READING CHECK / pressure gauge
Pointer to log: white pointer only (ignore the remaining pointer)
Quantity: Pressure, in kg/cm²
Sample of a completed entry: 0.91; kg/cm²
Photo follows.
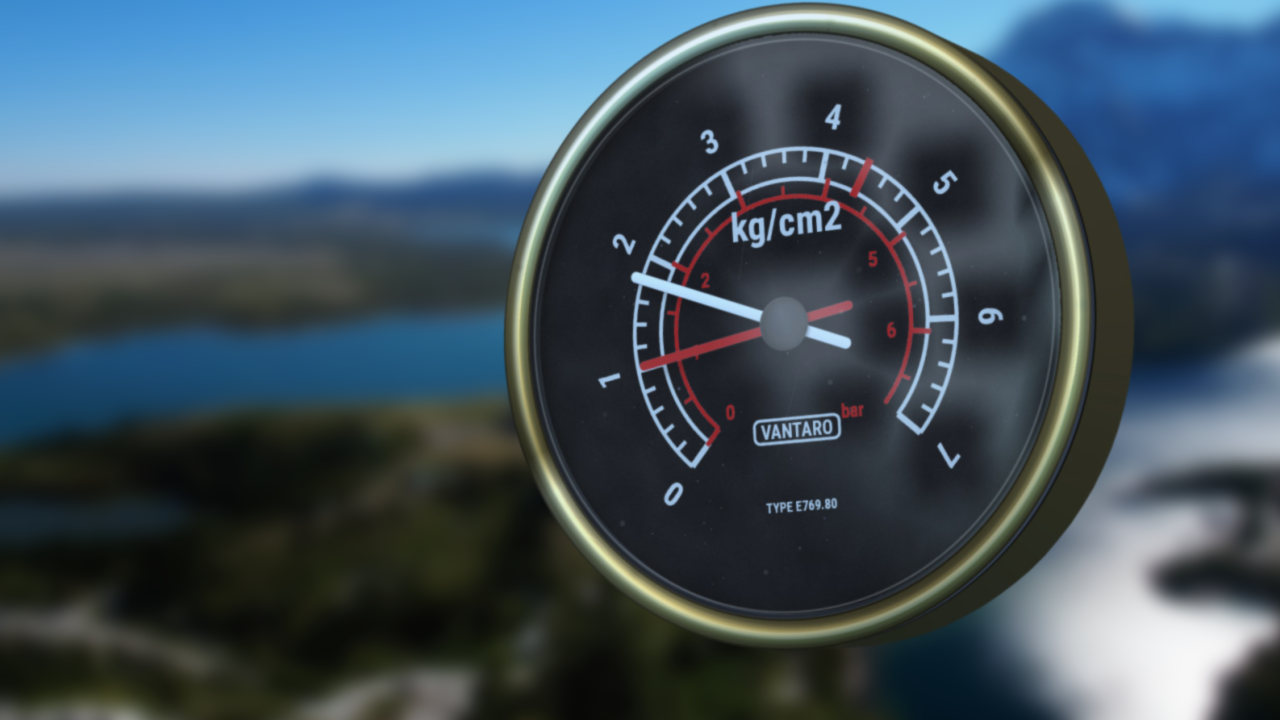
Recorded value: 1.8; kg/cm²
